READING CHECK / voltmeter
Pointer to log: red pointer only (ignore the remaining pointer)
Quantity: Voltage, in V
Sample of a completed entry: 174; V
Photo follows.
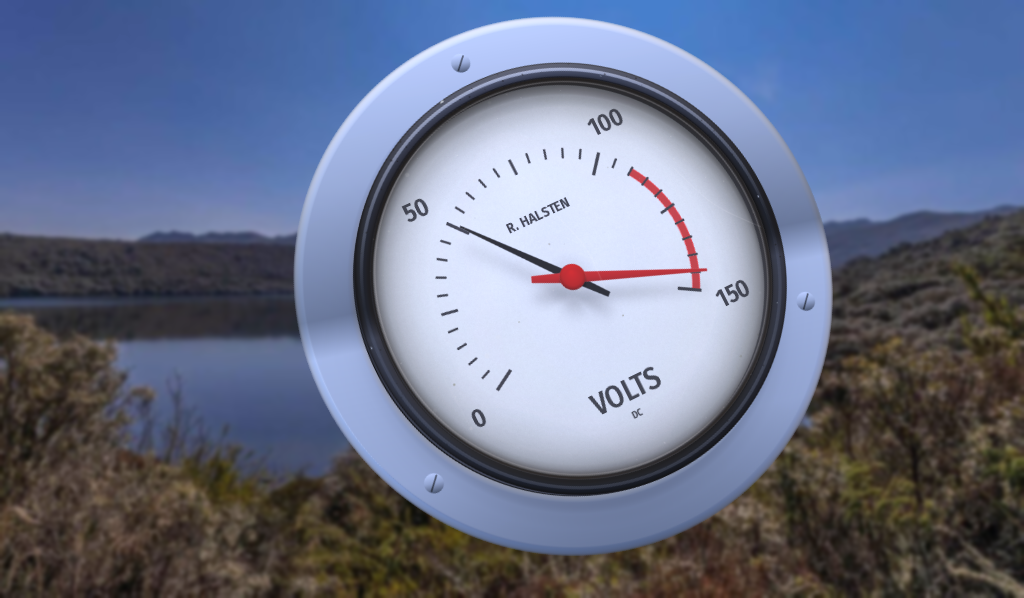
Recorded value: 145; V
